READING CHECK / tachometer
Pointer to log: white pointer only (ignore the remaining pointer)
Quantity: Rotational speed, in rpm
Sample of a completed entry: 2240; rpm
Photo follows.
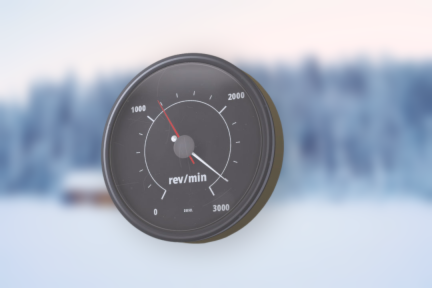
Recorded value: 2800; rpm
